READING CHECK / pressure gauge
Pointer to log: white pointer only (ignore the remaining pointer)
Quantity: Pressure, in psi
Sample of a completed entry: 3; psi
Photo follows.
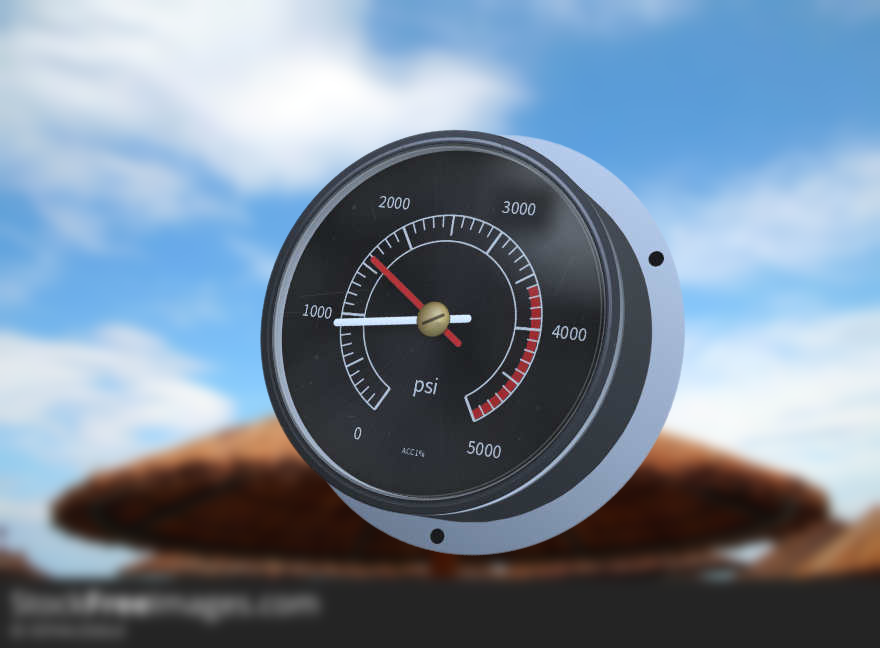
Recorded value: 900; psi
